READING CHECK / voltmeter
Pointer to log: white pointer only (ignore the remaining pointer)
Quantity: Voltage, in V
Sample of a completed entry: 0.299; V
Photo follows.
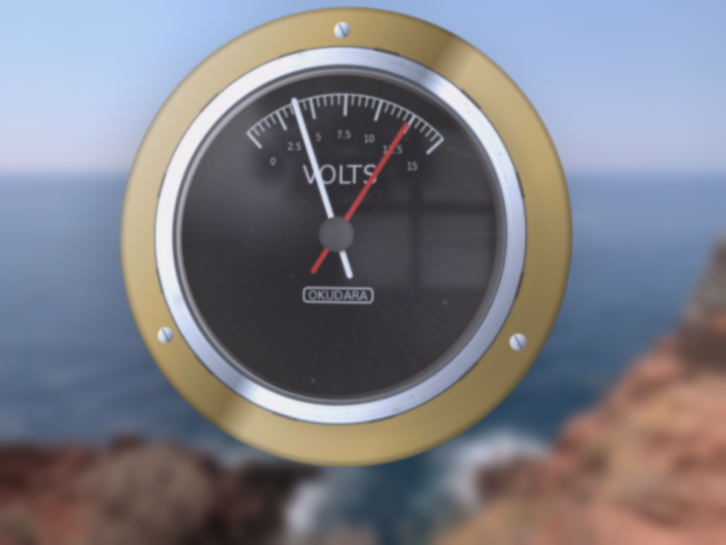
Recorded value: 4; V
